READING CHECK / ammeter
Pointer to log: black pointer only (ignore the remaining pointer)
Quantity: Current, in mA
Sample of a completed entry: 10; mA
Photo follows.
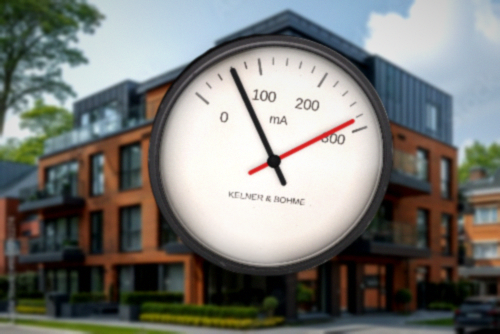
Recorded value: 60; mA
